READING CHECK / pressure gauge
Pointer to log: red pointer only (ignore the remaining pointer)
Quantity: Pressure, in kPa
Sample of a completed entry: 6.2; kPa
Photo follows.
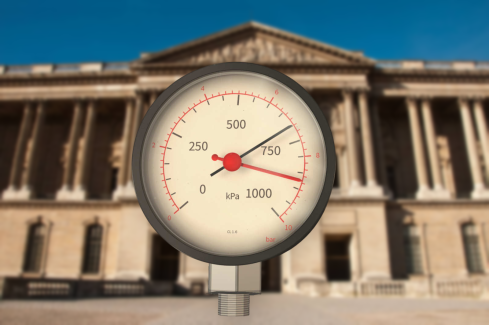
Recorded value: 875; kPa
